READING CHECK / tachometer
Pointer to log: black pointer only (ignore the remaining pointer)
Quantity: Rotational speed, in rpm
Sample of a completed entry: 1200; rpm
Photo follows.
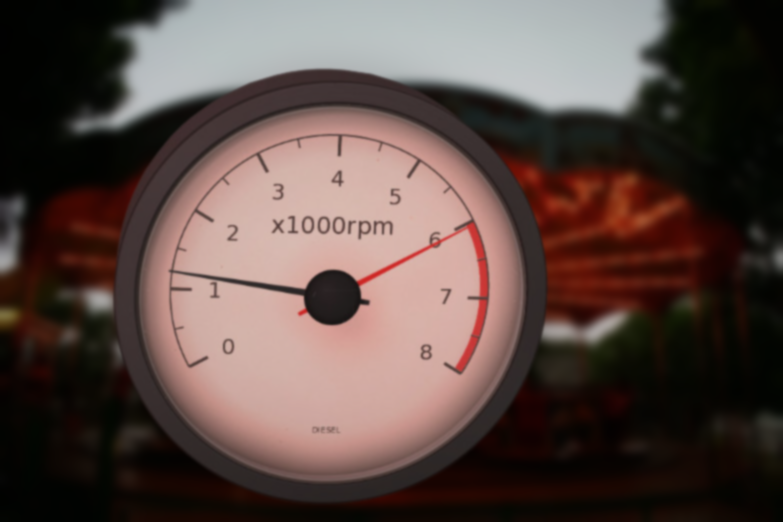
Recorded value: 1250; rpm
